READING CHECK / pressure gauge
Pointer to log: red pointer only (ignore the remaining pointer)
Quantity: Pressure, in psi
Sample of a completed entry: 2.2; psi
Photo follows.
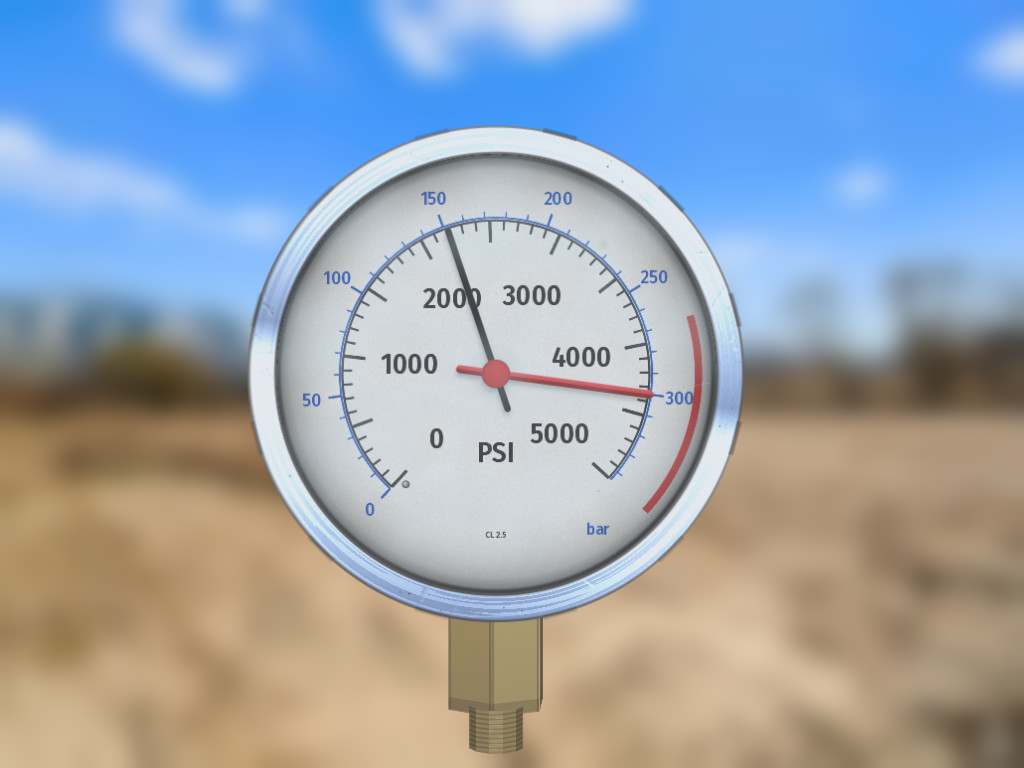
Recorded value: 4350; psi
